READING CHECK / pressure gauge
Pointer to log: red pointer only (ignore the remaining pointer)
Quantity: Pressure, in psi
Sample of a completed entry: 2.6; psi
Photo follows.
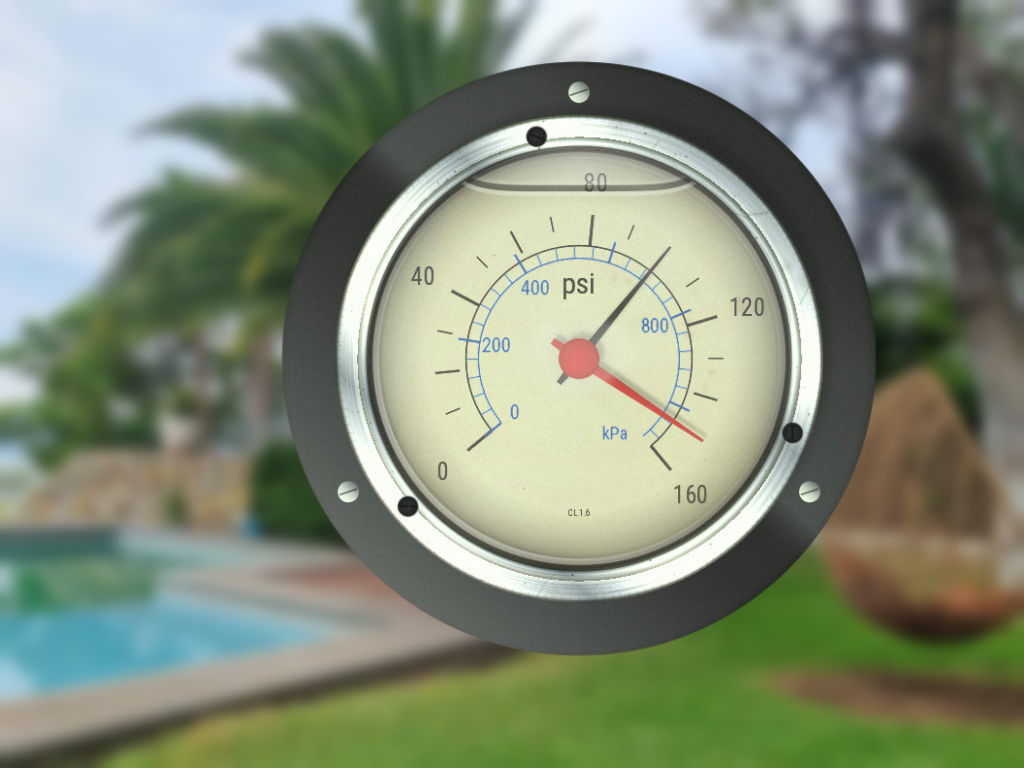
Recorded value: 150; psi
